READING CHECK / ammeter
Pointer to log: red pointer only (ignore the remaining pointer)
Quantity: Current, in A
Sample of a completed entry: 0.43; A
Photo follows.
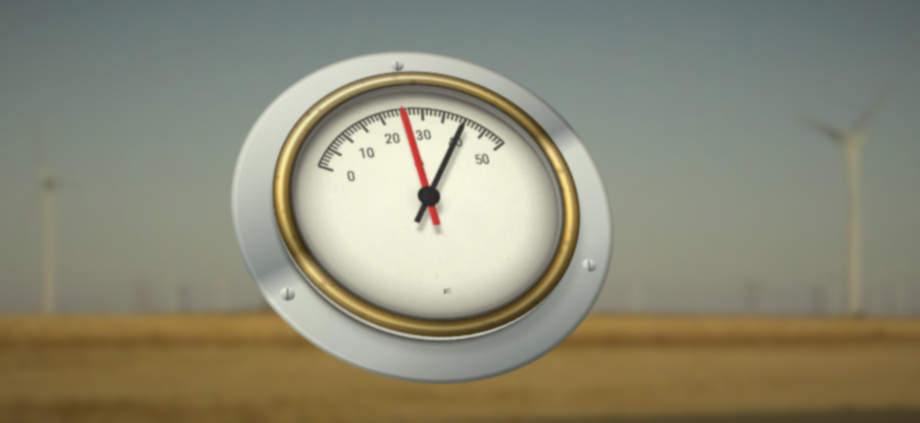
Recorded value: 25; A
